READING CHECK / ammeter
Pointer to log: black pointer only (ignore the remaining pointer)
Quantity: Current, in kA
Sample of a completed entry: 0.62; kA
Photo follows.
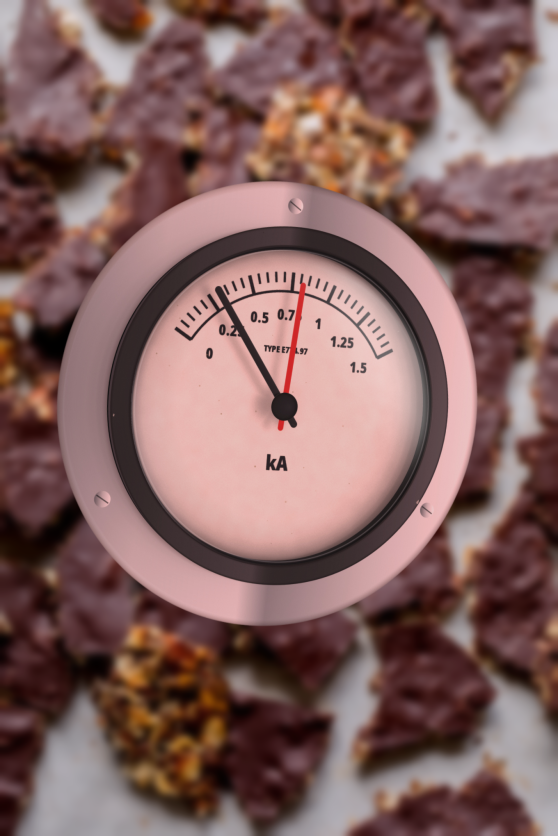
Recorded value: 0.3; kA
